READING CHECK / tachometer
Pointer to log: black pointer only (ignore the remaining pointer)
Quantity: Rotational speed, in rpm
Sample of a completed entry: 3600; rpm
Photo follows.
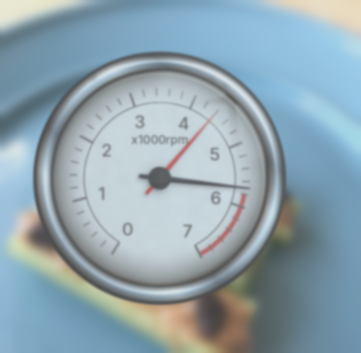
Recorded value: 5700; rpm
